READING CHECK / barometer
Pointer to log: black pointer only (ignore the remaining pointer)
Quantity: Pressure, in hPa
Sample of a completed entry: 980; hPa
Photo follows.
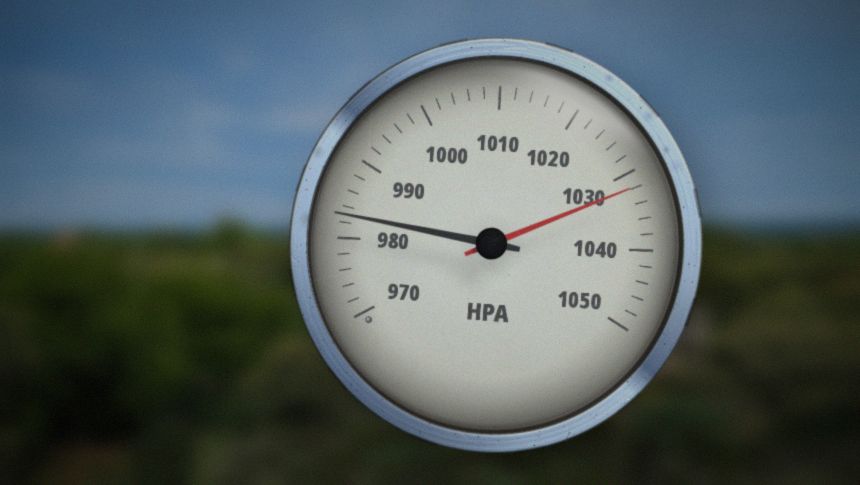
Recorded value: 983; hPa
